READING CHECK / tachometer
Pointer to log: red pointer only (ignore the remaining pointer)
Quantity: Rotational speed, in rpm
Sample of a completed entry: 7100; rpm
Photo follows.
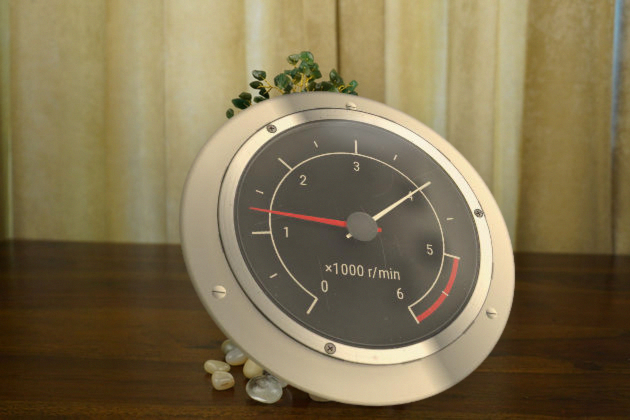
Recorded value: 1250; rpm
